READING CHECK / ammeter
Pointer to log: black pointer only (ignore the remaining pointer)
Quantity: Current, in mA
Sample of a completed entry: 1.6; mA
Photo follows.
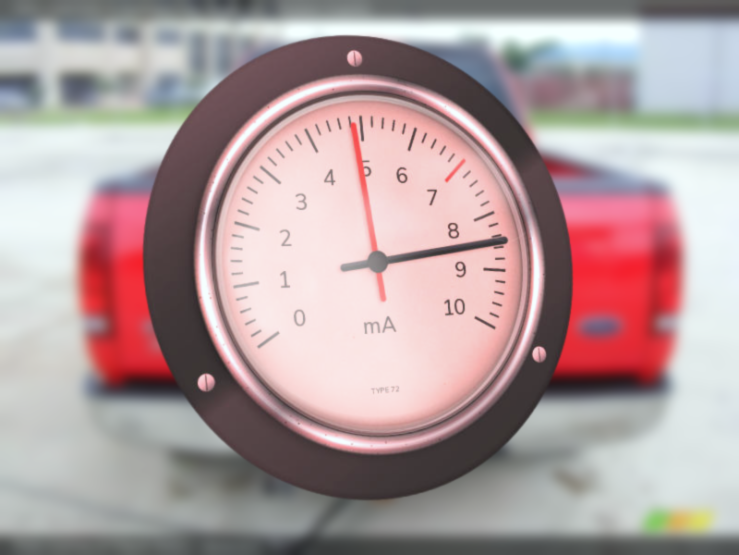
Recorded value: 8.5; mA
